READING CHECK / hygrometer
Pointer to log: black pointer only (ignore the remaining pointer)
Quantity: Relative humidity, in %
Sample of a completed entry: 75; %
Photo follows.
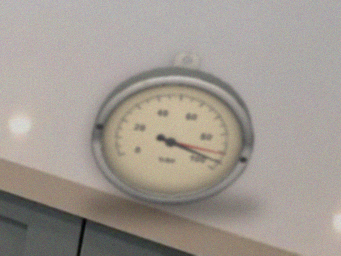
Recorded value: 95; %
